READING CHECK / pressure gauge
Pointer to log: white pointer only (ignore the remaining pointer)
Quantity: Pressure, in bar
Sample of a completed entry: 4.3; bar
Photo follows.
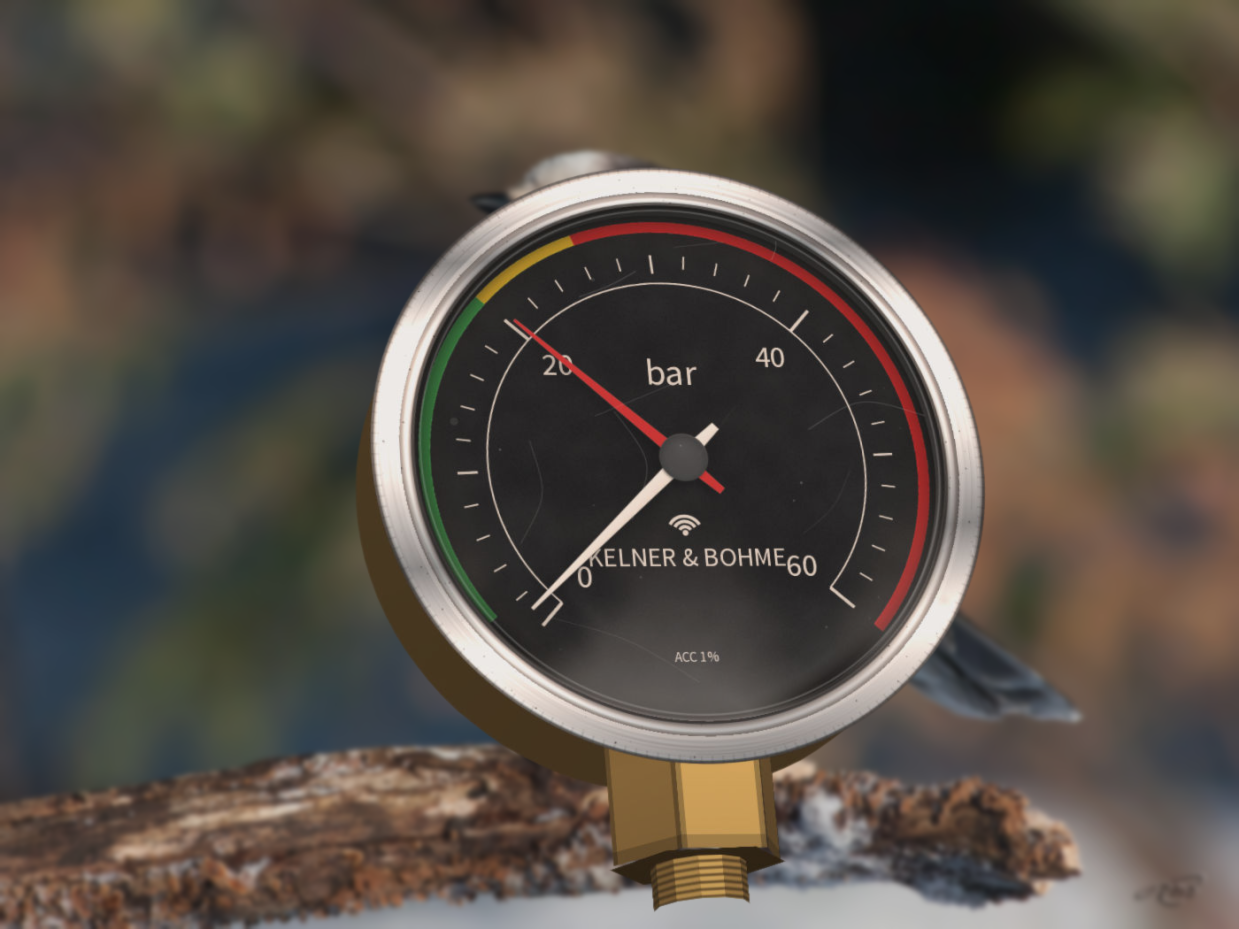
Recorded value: 1; bar
